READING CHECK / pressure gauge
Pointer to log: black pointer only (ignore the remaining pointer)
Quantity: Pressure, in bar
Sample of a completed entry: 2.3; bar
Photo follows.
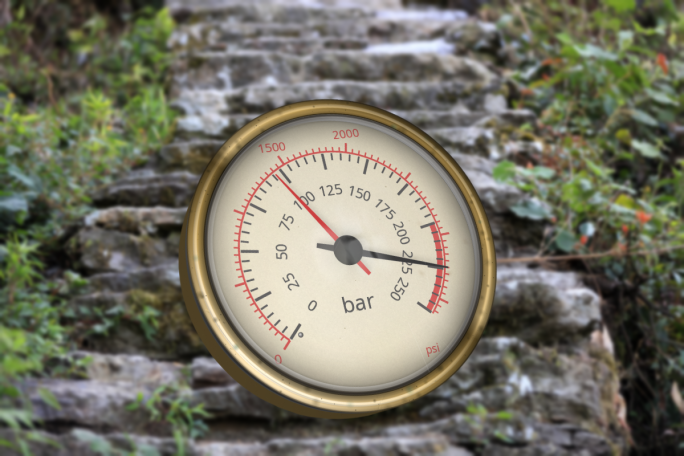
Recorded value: 225; bar
